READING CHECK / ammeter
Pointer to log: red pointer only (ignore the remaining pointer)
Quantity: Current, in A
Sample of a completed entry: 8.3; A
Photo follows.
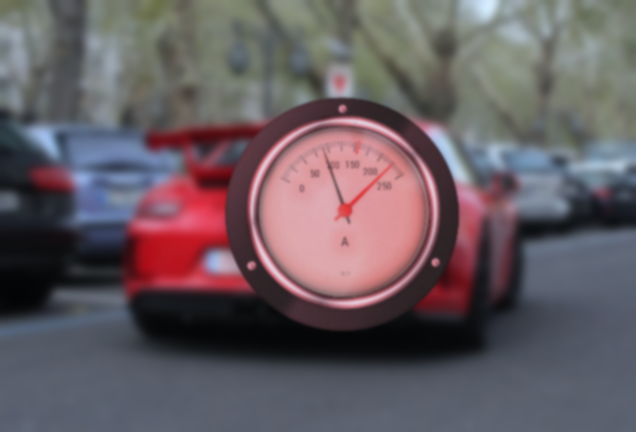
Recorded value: 225; A
